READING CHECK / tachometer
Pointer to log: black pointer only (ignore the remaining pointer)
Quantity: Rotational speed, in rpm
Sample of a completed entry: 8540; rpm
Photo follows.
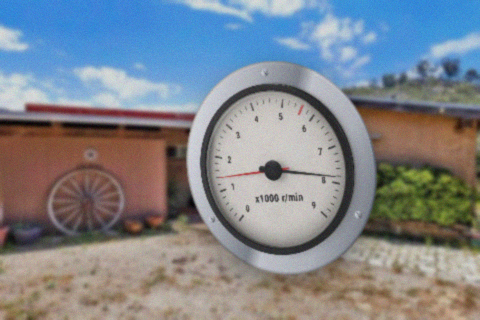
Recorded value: 7800; rpm
